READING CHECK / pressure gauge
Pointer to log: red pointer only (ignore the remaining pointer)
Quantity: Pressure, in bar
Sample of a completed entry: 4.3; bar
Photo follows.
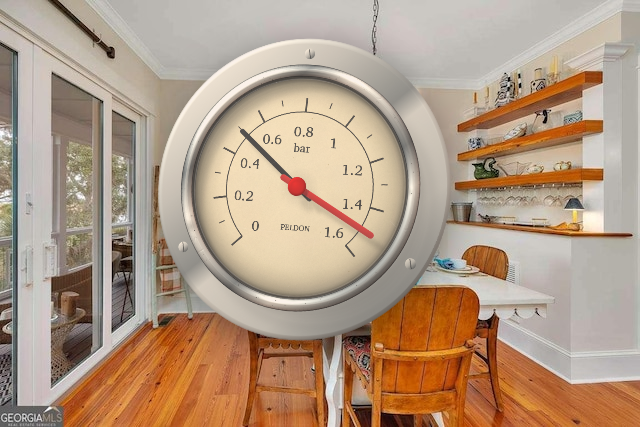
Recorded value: 1.5; bar
